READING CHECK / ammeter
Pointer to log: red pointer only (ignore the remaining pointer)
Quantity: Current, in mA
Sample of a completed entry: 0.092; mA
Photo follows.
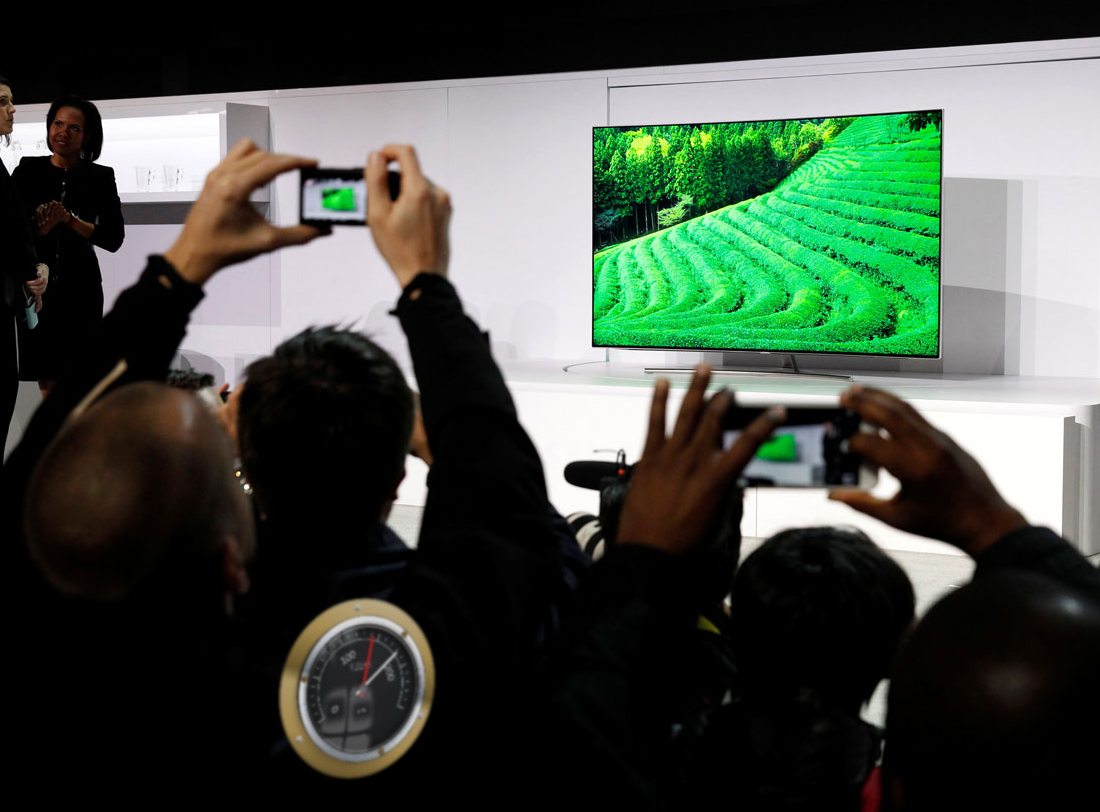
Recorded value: 140; mA
